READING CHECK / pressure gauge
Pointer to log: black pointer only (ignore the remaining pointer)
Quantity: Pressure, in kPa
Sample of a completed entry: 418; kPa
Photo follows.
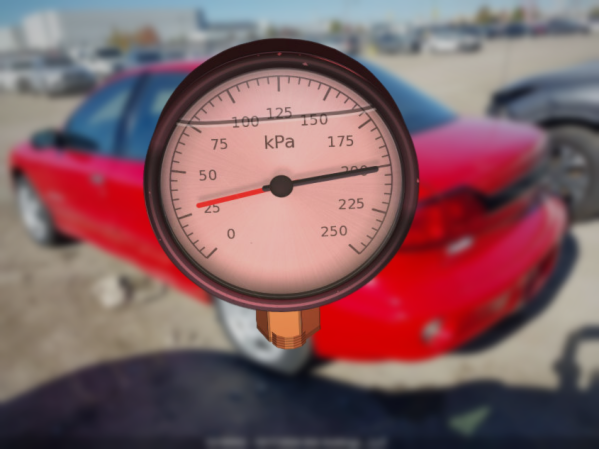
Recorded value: 200; kPa
